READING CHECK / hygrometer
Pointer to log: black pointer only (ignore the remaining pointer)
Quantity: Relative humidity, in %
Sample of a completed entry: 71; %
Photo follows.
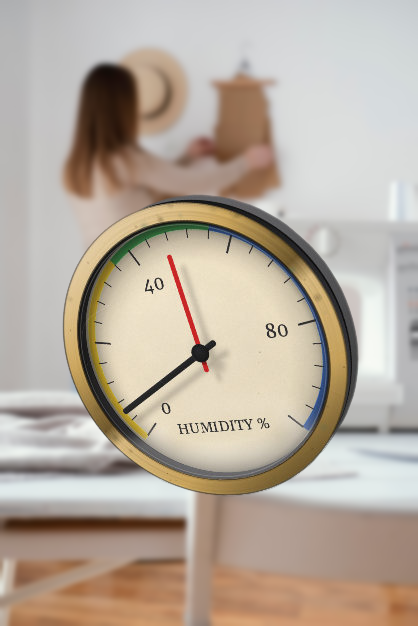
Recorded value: 6; %
